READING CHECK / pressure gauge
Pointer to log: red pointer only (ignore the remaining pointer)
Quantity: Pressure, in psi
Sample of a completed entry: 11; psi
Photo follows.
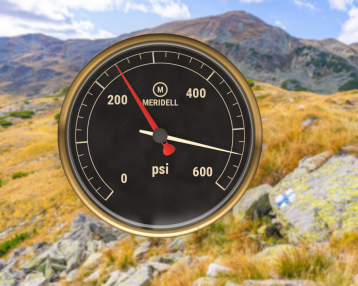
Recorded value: 240; psi
